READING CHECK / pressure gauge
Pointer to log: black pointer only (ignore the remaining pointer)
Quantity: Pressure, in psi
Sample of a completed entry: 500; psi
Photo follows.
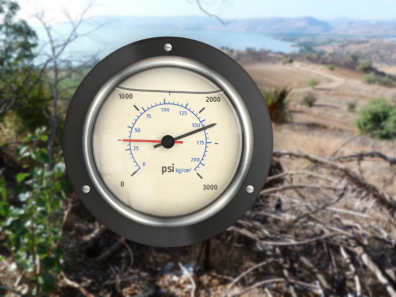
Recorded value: 2250; psi
